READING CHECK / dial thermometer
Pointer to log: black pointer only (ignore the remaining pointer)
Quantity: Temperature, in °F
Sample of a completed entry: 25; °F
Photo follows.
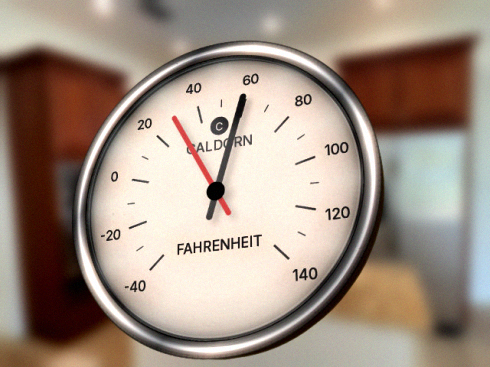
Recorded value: 60; °F
